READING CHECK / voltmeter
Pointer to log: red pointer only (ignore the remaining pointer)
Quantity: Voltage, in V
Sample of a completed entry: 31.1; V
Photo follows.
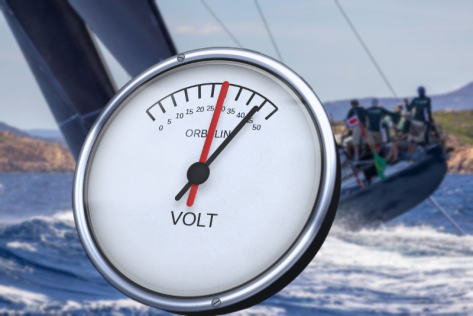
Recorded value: 30; V
